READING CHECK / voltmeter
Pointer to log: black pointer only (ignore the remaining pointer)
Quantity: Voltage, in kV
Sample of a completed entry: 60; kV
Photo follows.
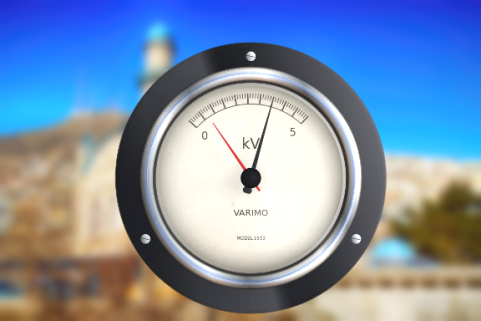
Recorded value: 3.5; kV
